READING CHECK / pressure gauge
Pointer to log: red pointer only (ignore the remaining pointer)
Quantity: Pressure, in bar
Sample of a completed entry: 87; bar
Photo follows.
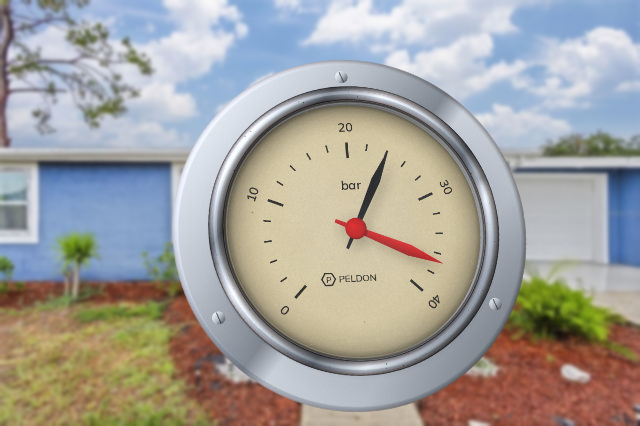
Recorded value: 37; bar
